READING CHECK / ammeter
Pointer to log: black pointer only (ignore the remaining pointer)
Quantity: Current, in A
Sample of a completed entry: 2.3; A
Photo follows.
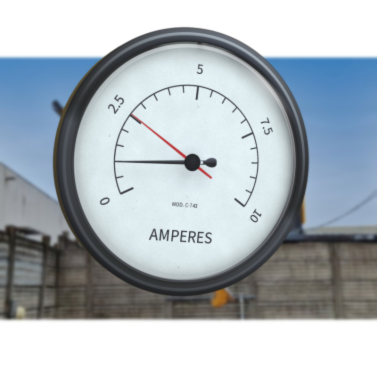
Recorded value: 1; A
